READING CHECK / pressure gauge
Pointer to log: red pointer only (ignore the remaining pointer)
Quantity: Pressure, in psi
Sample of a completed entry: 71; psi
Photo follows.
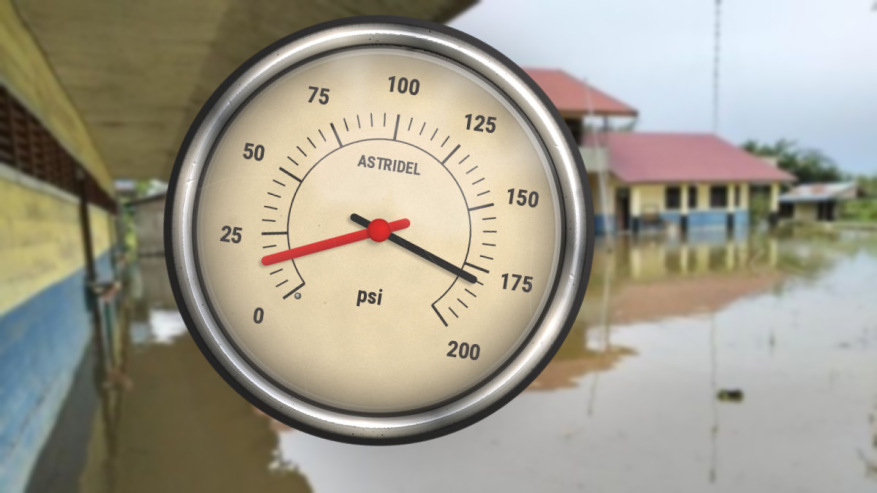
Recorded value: 15; psi
